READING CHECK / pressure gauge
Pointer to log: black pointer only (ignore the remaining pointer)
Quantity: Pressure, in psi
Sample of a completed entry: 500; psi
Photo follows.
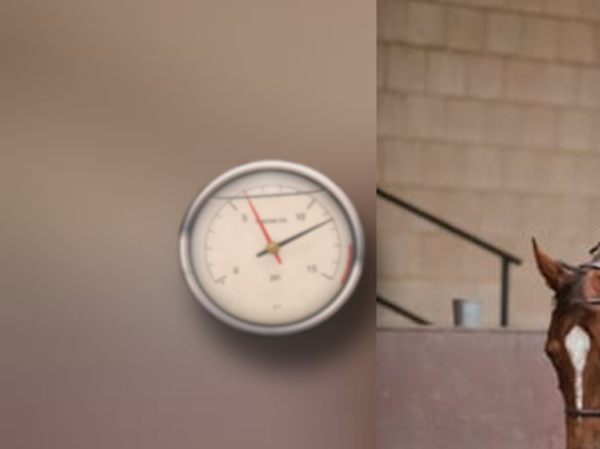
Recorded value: 11.5; psi
